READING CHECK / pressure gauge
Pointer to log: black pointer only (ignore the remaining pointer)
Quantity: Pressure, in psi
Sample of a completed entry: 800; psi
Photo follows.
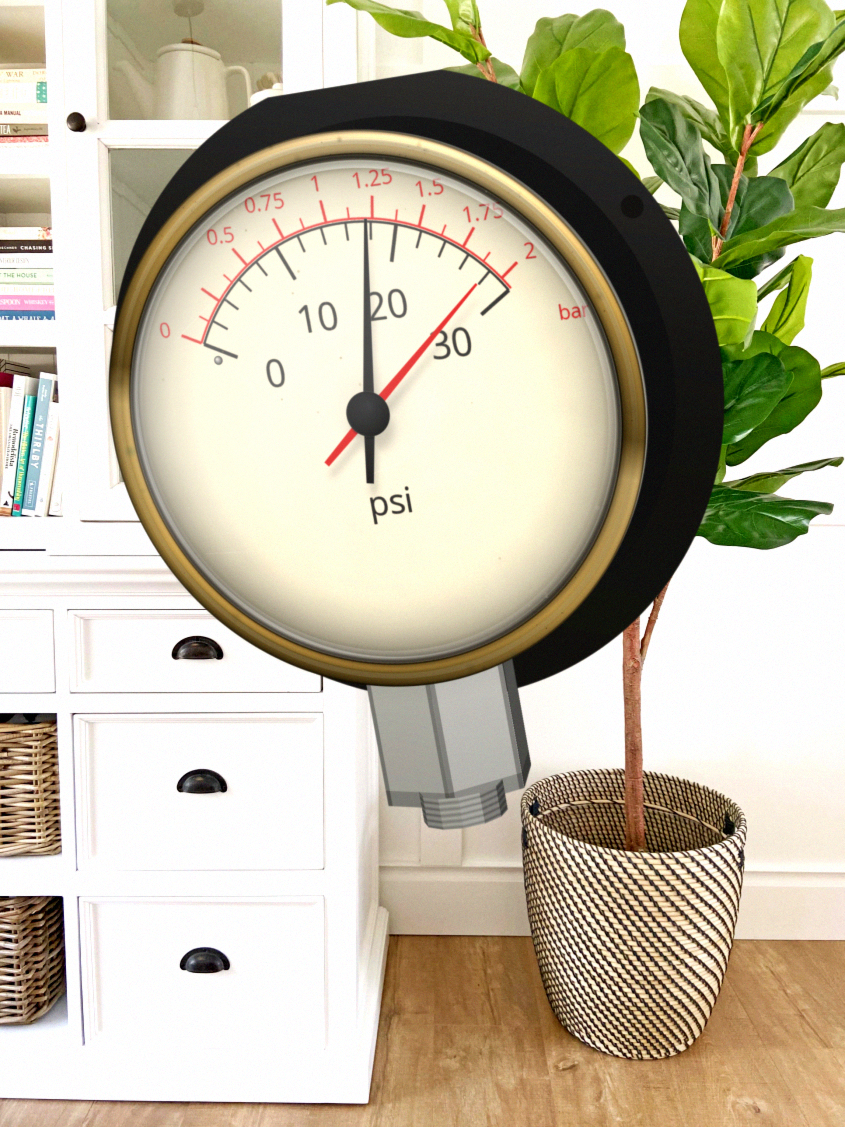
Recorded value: 18; psi
